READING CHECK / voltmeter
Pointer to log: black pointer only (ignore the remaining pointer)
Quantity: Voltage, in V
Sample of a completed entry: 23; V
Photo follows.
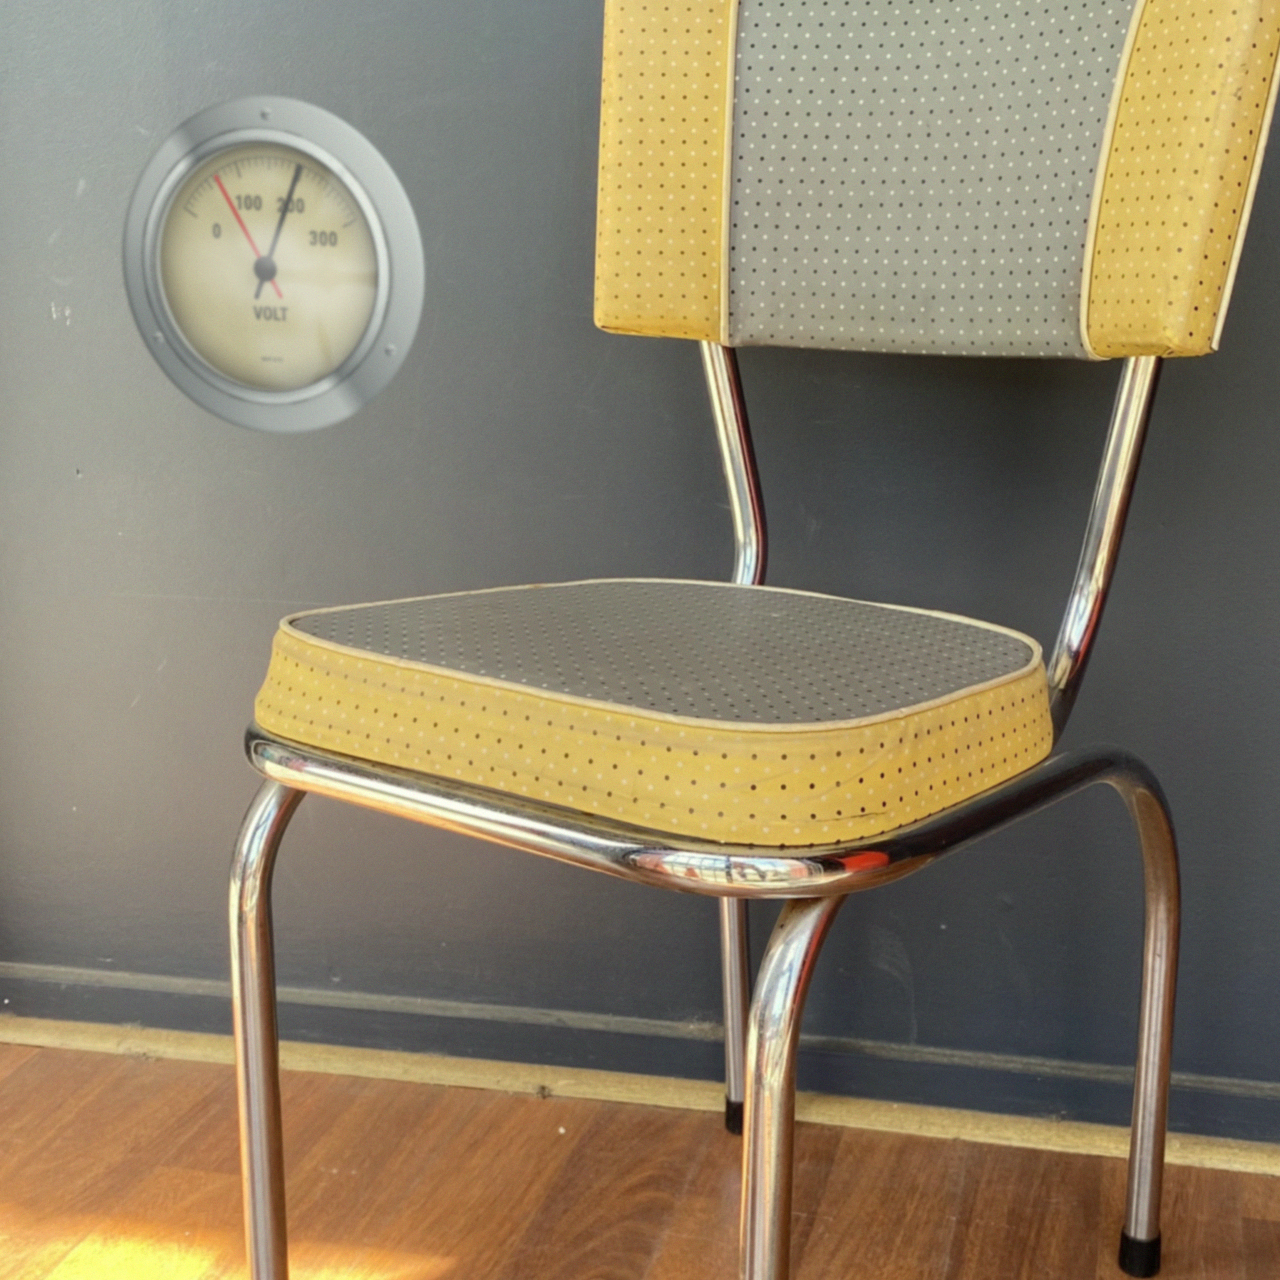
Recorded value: 200; V
